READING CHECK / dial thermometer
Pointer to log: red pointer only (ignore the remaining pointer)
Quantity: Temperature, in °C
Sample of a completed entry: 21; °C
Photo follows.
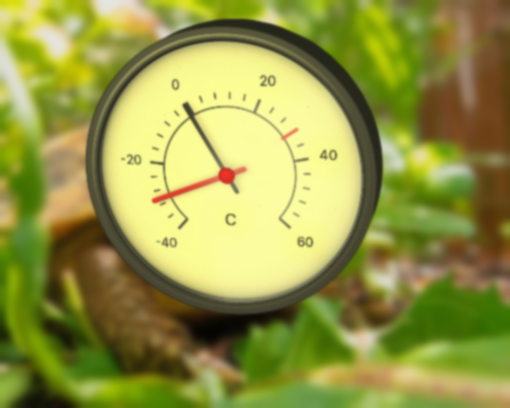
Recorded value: -30; °C
